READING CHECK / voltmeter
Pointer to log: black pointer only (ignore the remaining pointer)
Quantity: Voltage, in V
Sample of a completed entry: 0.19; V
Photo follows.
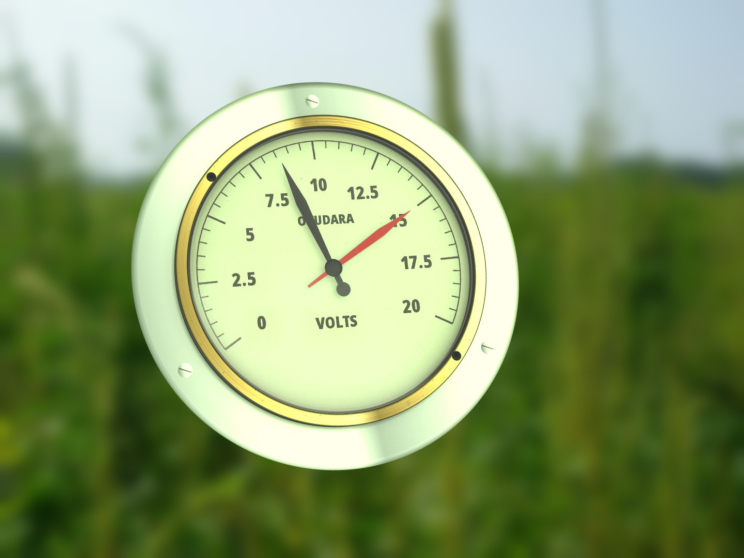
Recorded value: 8.5; V
